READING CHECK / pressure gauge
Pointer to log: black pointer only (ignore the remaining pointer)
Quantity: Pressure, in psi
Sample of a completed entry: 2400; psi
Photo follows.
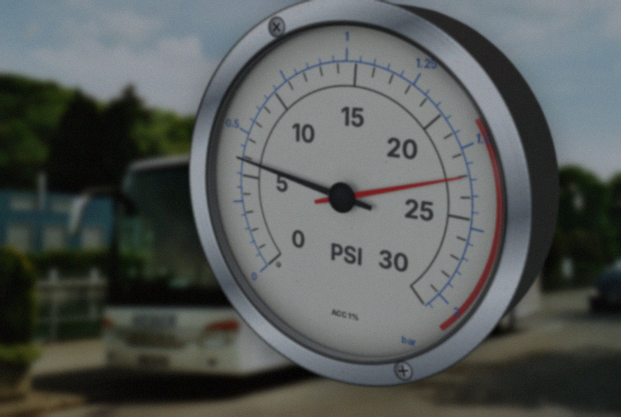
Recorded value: 6; psi
